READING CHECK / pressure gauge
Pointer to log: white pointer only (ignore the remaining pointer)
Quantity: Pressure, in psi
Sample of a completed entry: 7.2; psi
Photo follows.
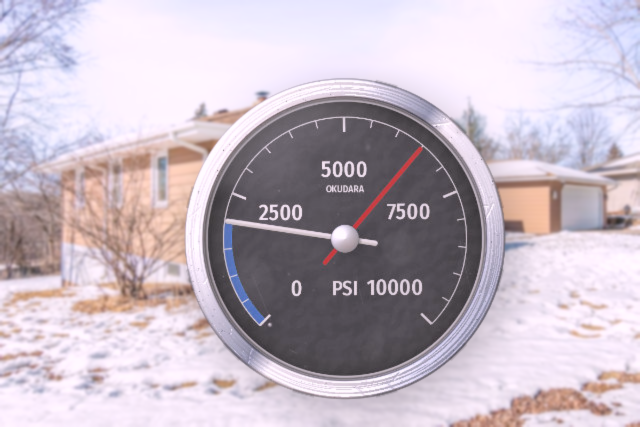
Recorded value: 2000; psi
